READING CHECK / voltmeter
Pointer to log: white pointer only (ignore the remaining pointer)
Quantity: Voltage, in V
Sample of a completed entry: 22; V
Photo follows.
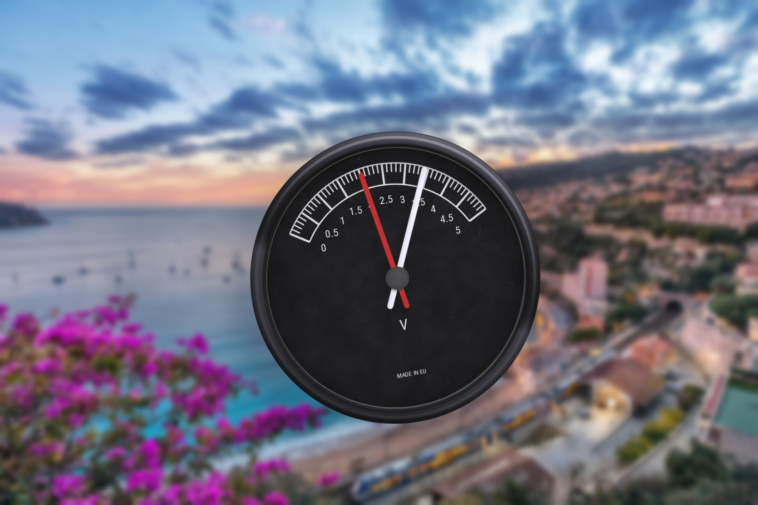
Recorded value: 3.4; V
